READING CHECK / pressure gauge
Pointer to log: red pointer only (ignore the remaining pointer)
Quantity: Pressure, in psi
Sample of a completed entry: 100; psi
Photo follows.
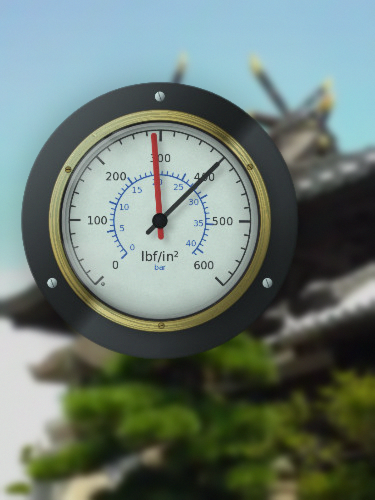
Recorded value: 290; psi
